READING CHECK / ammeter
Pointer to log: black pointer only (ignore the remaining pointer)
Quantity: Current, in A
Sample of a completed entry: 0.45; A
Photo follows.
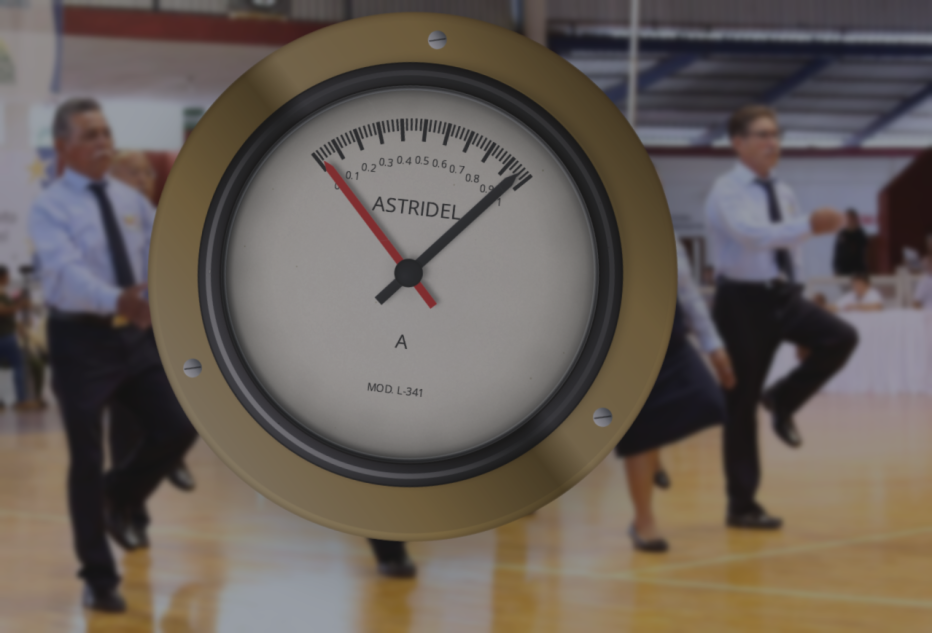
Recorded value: 0.96; A
